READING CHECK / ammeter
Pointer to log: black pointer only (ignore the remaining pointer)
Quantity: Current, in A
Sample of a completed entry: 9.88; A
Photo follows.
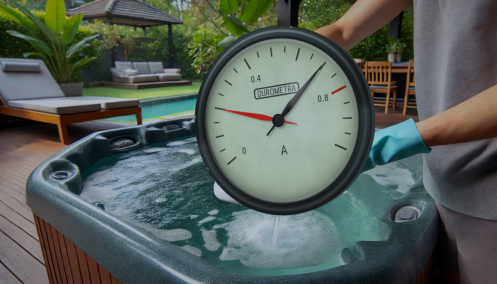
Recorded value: 0.7; A
